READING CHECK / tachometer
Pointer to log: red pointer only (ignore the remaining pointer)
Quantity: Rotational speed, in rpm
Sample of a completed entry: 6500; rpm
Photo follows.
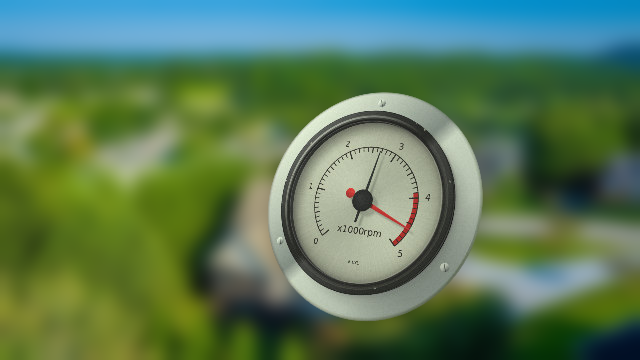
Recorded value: 4600; rpm
